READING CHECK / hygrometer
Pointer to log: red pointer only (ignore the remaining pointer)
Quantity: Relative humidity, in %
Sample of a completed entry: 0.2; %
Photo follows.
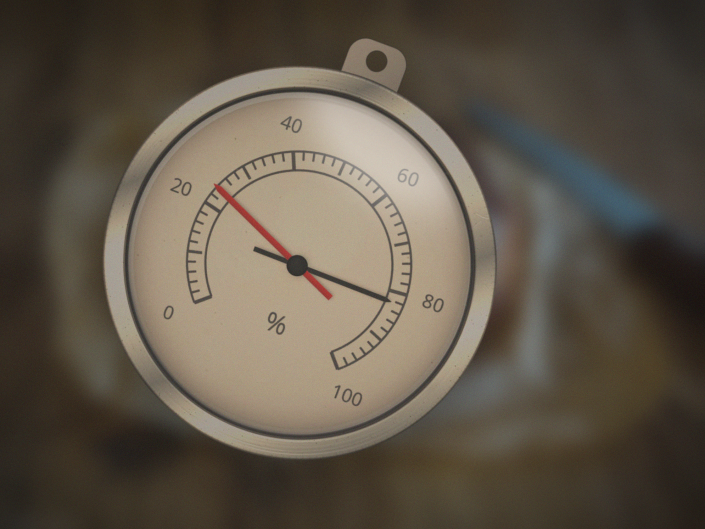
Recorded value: 24; %
